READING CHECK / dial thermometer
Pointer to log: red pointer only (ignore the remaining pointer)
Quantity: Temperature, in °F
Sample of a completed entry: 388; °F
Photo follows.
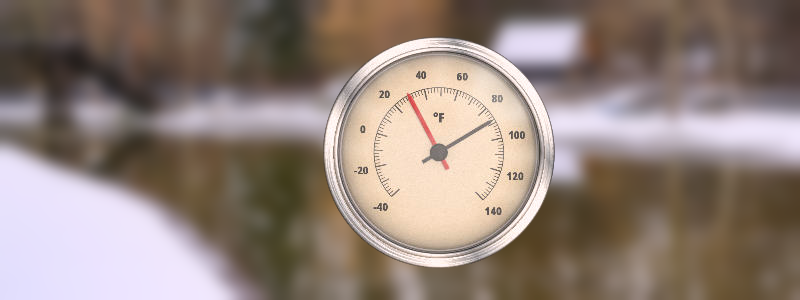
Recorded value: 30; °F
